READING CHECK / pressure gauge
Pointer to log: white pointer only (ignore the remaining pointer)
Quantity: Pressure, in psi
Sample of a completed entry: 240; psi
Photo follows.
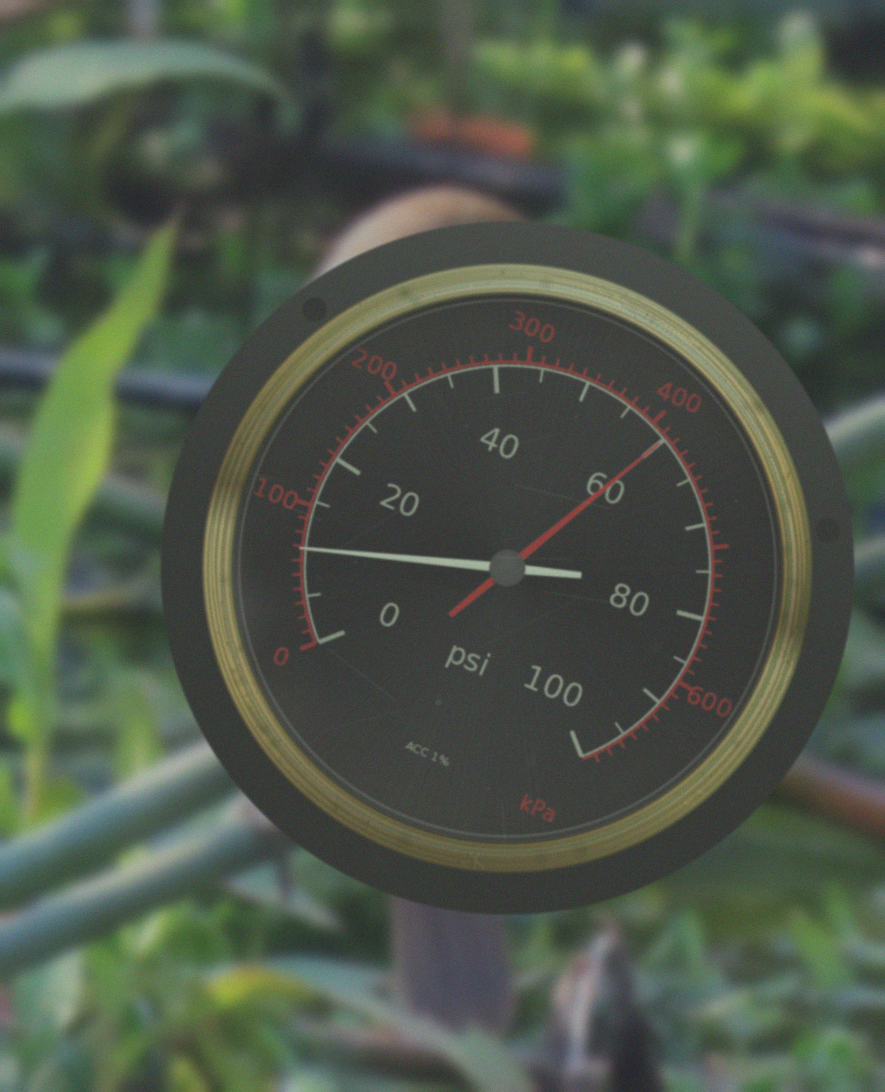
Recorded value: 10; psi
